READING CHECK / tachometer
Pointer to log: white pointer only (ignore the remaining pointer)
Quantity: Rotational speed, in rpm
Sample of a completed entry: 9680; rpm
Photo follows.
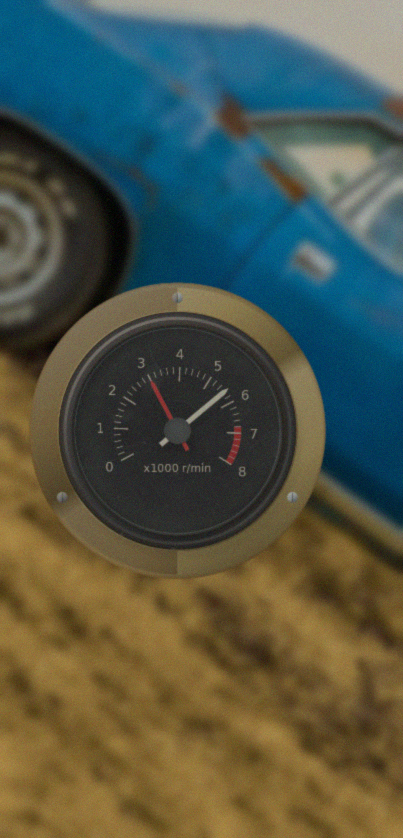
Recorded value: 5600; rpm
